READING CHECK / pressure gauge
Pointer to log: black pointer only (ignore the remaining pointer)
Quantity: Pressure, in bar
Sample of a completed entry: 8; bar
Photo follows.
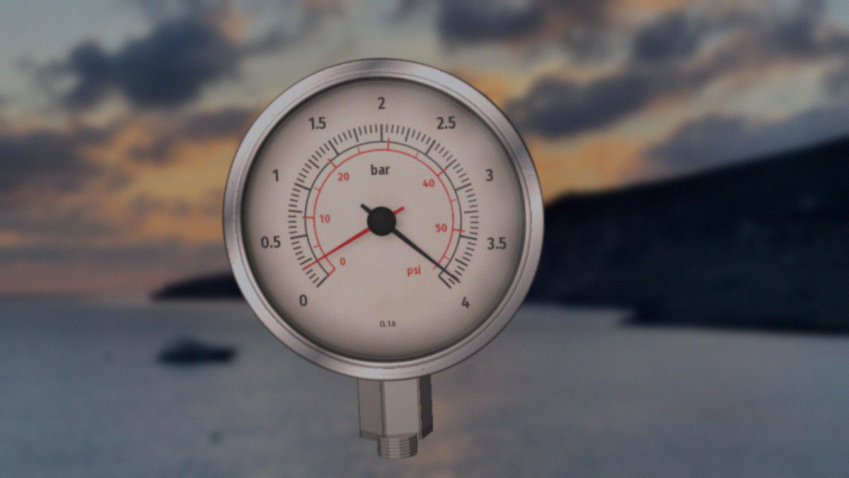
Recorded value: 3.9; bar
